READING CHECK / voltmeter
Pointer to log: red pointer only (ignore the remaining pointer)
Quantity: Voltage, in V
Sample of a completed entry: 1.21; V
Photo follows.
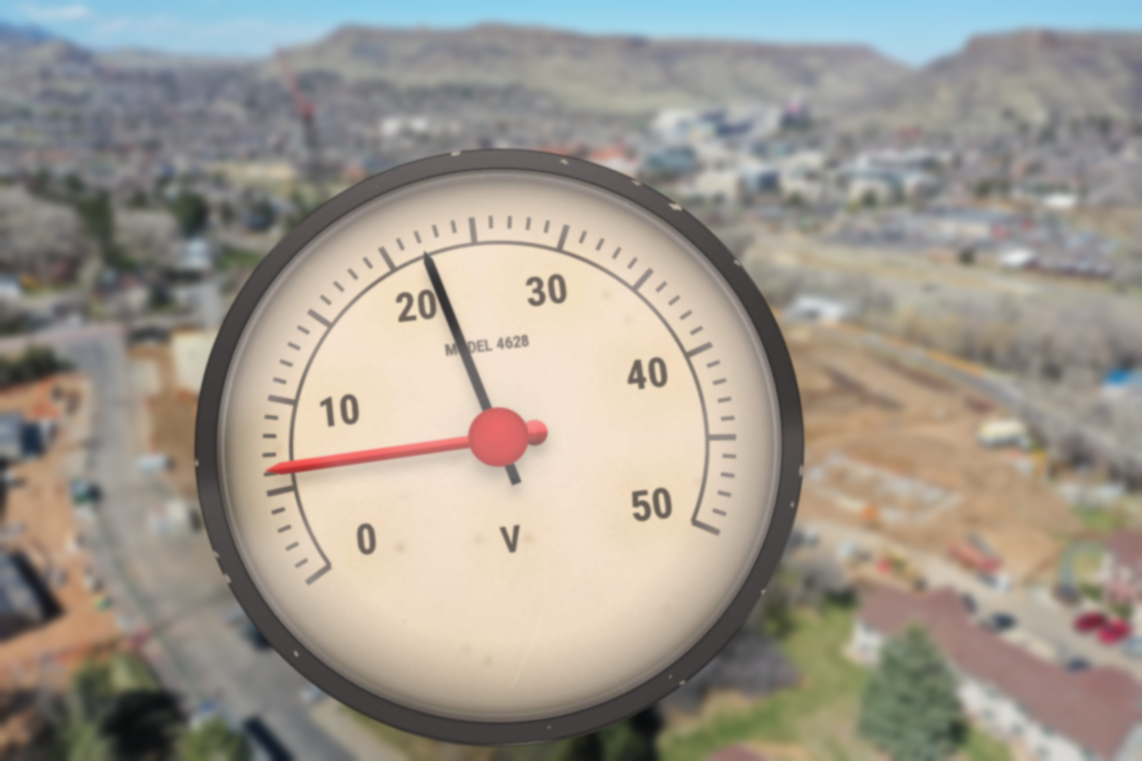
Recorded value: 6; V
